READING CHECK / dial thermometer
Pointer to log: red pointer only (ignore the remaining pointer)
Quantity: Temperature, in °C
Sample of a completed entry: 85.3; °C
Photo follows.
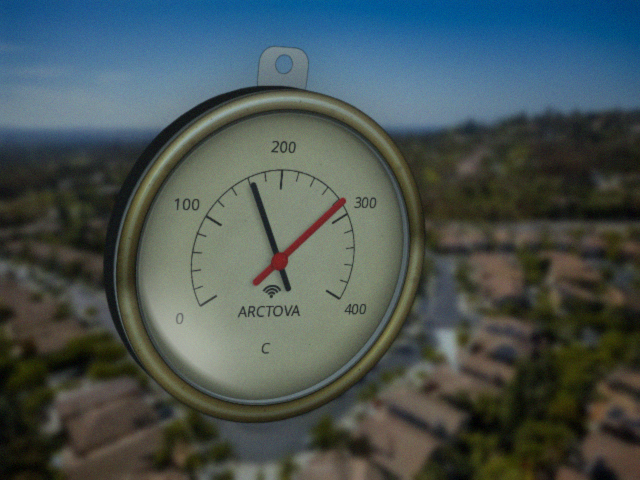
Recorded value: 280; °C
